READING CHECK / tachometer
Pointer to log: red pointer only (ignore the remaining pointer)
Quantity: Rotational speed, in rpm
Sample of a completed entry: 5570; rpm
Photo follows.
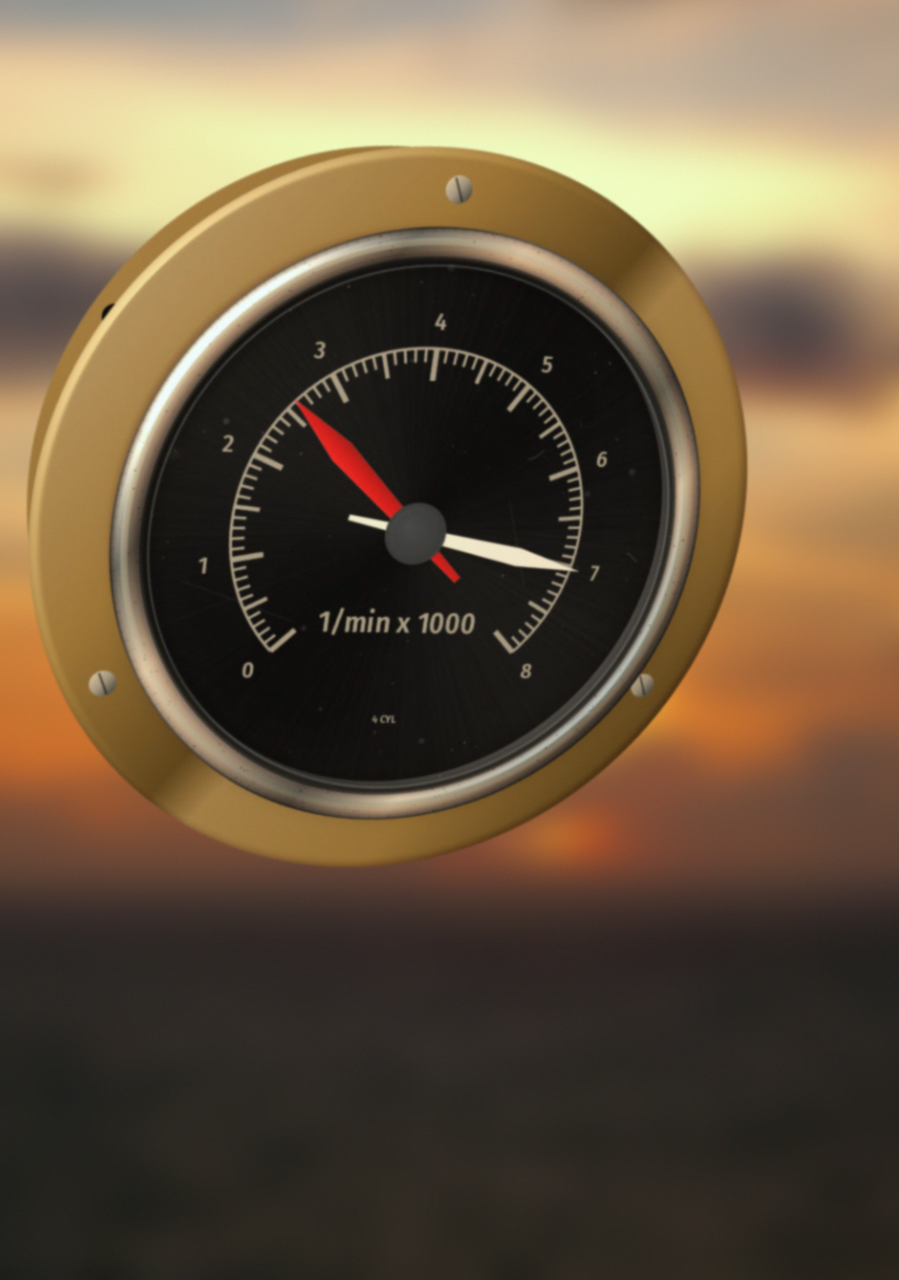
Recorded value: 2600; rpm
